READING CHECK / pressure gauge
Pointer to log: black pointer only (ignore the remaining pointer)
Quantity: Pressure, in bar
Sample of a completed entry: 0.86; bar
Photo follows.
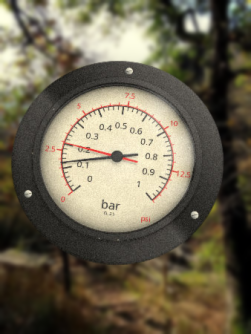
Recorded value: 0.12; bar
